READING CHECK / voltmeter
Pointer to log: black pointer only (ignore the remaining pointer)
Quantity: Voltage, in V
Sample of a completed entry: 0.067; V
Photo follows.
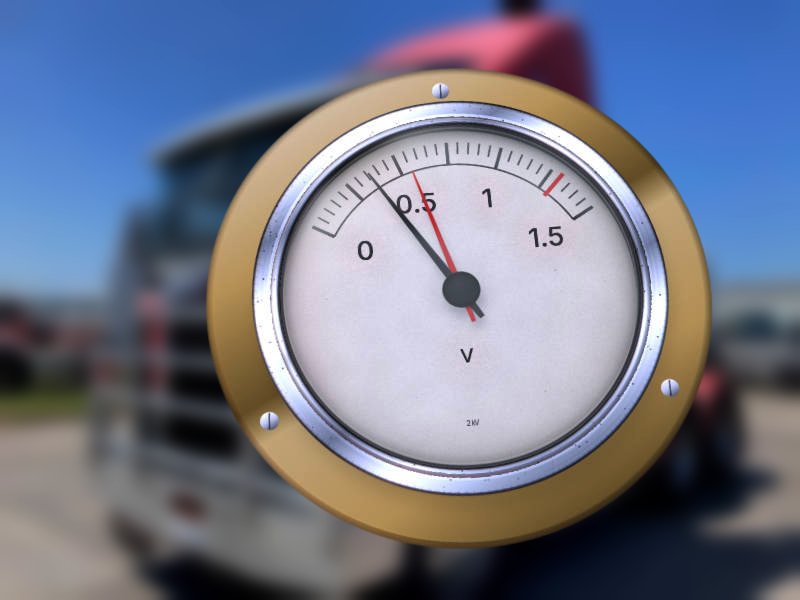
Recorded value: 0.35; V
